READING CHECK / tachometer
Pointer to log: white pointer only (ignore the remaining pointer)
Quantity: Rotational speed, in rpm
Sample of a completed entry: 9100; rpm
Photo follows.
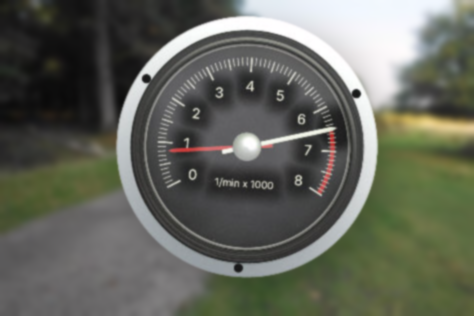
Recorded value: 6500; rpm
